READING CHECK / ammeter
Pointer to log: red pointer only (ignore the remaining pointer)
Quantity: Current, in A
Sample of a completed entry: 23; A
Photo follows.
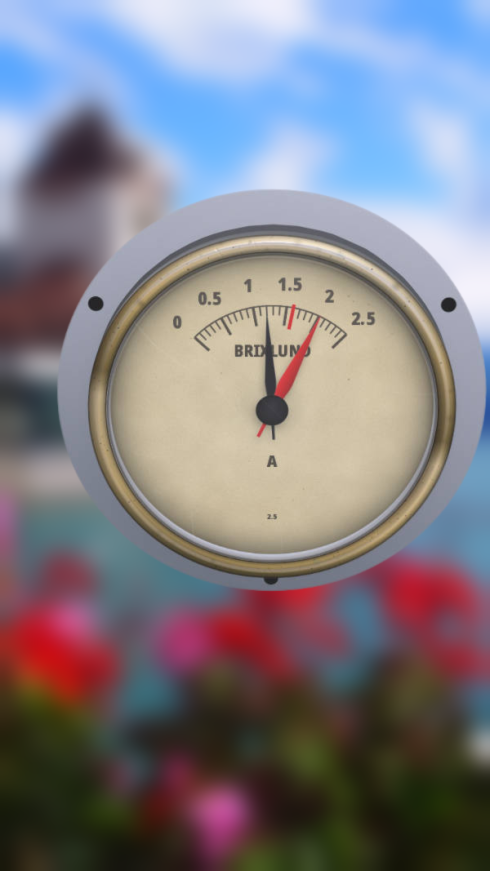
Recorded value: 2; A
